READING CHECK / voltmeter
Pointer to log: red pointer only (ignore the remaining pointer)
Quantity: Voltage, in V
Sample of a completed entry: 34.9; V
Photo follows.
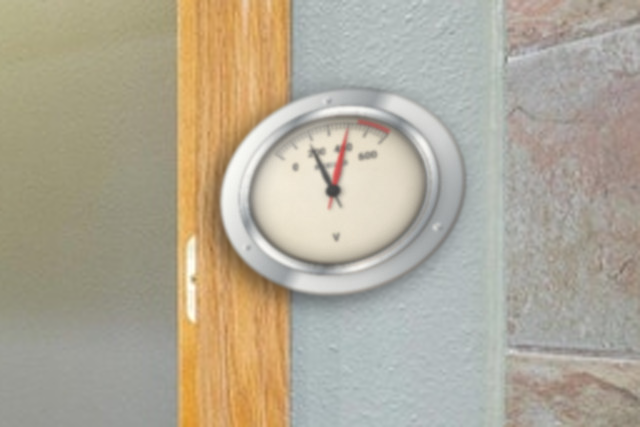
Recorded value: 400; V
